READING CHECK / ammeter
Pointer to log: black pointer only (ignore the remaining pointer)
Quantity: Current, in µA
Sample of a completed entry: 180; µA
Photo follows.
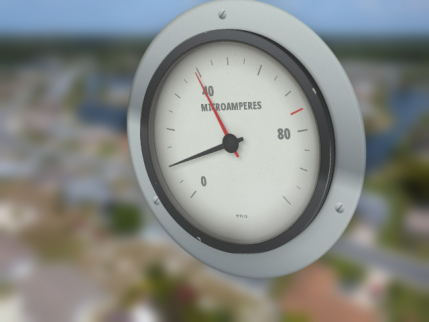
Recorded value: 10; µA
